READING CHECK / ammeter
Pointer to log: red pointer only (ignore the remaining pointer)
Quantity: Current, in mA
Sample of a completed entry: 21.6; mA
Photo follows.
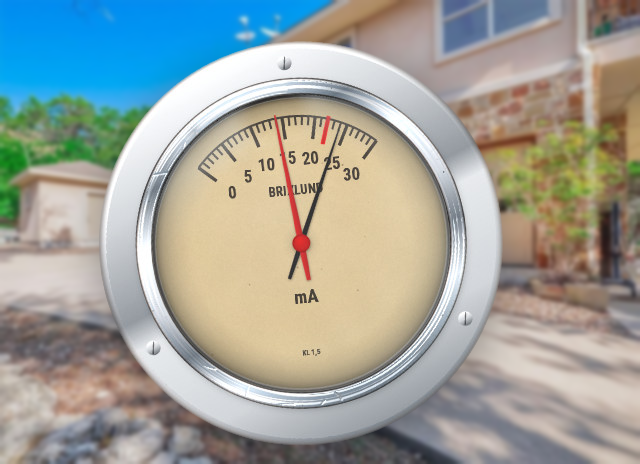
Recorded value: 14; mA
